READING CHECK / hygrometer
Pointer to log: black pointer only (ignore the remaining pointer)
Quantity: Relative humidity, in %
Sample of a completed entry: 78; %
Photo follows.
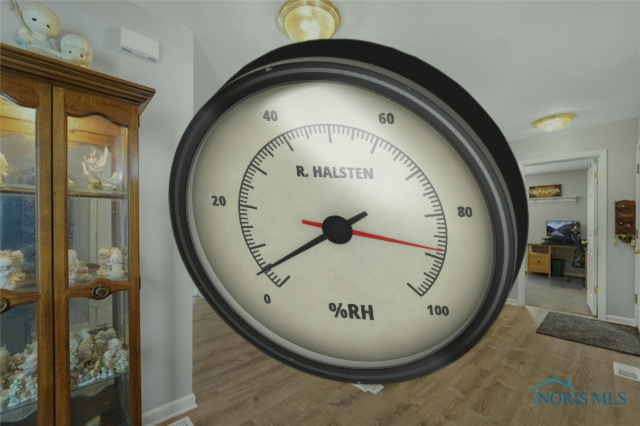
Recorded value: 5; %
